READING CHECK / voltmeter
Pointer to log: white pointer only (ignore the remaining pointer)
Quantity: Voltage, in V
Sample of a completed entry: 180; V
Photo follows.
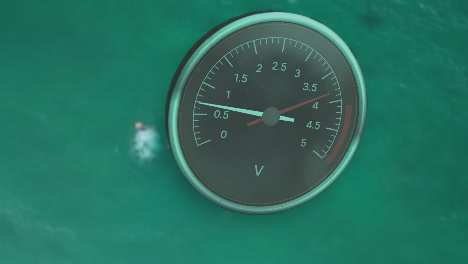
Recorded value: 0.7; V
